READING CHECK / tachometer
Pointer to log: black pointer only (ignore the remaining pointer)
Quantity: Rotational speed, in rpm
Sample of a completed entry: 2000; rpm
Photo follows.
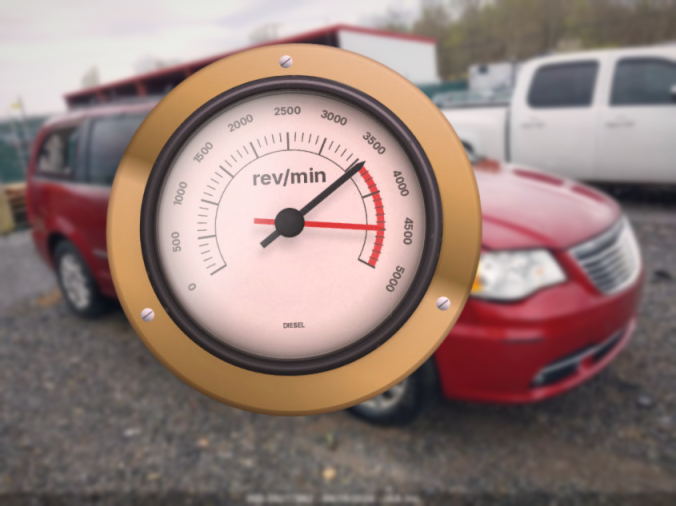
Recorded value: 3600; rpm
